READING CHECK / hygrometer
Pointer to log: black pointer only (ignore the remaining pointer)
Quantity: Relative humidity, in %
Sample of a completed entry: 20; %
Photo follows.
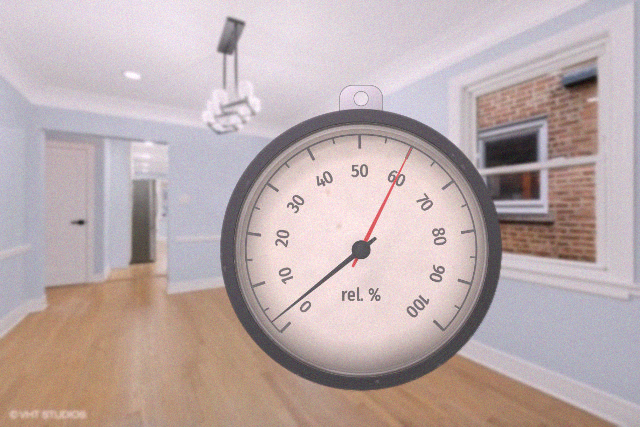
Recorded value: 2.5; %
